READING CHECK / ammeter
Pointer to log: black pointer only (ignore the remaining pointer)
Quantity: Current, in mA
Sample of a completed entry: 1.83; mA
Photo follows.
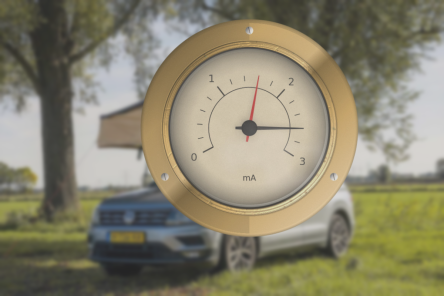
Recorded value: 2.6; mA
